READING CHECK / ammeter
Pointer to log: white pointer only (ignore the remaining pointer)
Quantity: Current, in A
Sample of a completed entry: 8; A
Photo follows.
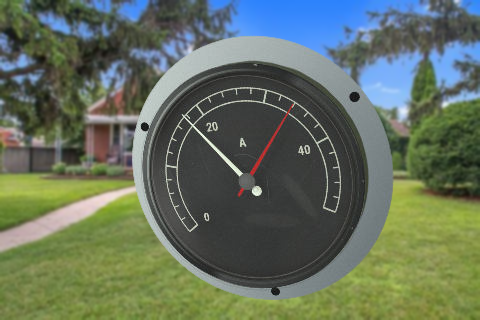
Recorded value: 18; A
